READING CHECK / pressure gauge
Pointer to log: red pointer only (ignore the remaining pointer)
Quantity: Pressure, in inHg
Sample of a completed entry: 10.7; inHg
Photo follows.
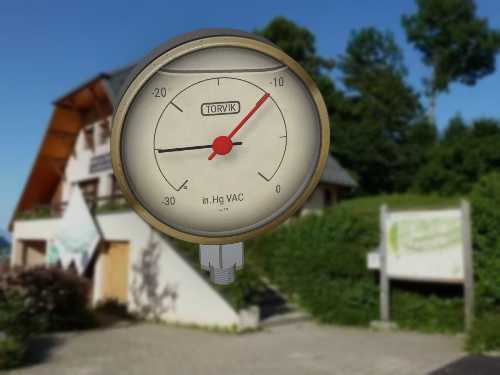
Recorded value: -10; inHg
